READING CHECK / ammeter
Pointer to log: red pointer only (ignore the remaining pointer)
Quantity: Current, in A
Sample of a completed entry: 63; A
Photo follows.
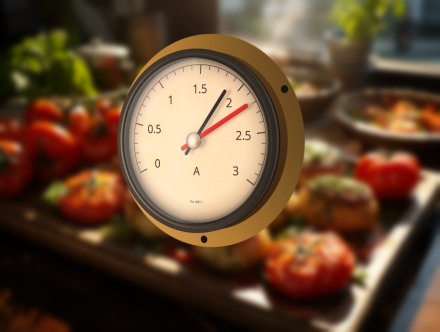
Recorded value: 2.2; A
